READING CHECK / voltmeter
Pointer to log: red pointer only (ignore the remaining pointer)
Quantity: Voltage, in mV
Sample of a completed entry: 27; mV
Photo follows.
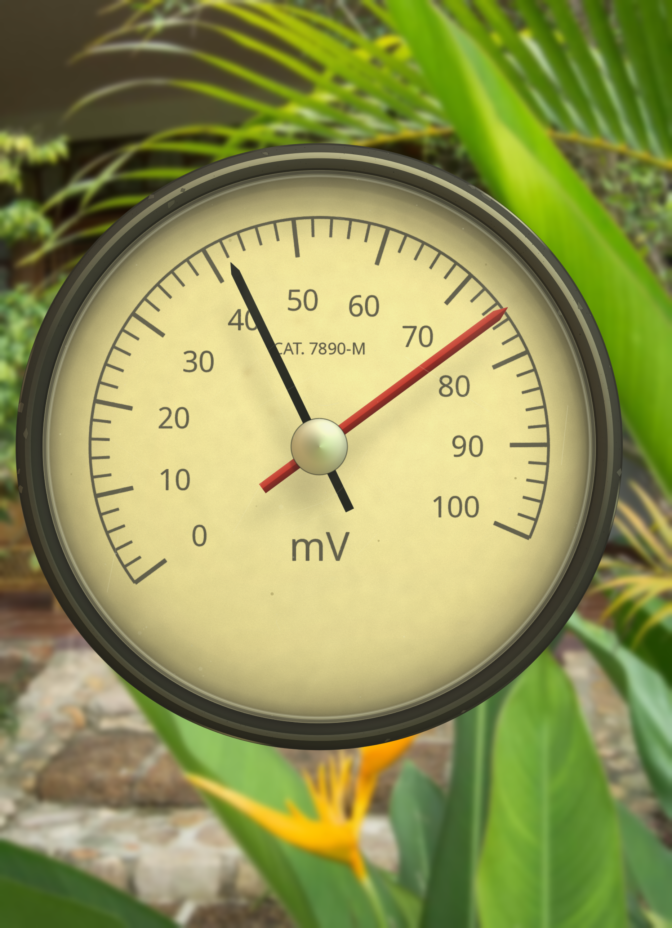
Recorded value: 75; mV
